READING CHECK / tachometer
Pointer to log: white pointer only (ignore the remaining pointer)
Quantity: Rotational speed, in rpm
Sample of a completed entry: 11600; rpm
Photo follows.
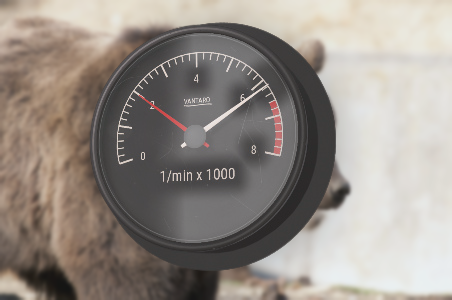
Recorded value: 6200; rpm
